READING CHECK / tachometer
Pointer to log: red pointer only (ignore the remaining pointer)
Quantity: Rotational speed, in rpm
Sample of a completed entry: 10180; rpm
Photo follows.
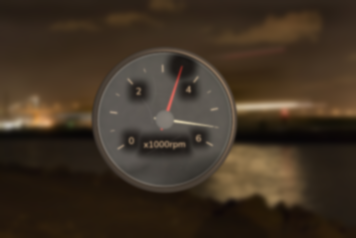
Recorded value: 3500; rpm
